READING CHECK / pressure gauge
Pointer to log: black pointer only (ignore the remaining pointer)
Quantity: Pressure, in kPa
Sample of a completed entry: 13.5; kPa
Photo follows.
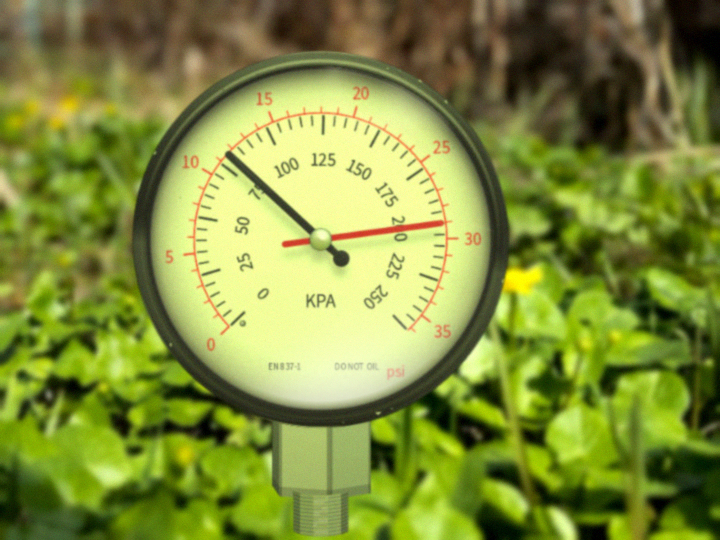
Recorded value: 80; kPa
